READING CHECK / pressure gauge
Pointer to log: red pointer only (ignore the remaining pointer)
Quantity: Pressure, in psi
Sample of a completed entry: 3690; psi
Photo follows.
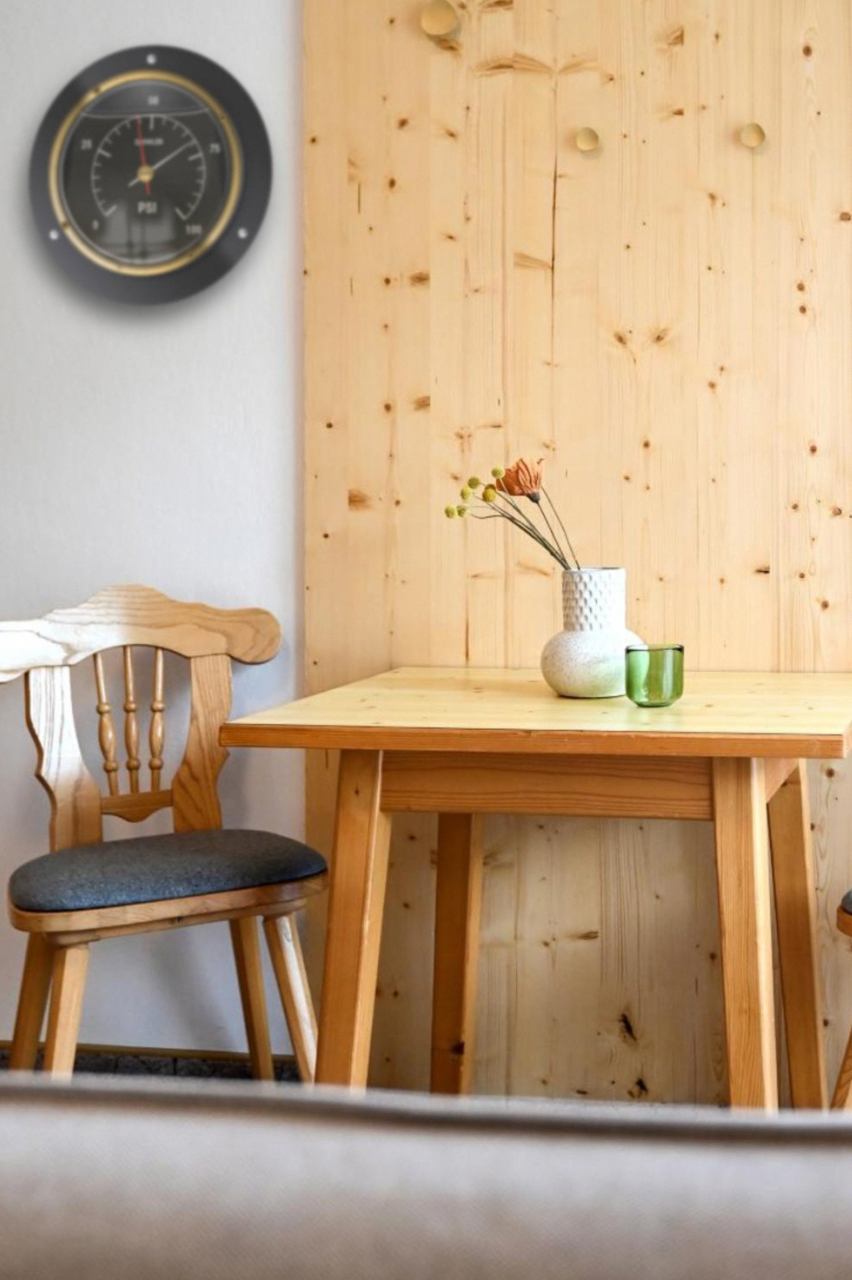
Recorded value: 45; psi
